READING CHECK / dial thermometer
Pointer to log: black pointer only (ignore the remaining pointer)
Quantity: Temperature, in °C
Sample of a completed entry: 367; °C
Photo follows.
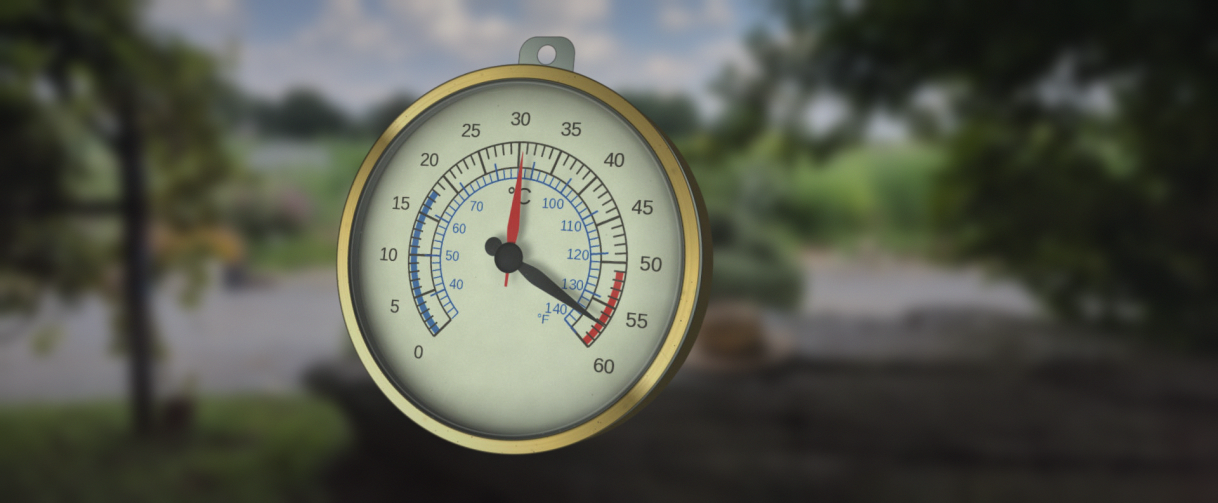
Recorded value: 57; °C
